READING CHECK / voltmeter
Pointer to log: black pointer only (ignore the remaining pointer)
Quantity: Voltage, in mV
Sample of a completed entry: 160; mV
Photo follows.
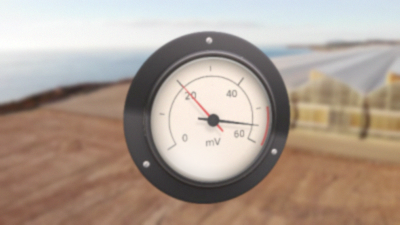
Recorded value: 55; mV
